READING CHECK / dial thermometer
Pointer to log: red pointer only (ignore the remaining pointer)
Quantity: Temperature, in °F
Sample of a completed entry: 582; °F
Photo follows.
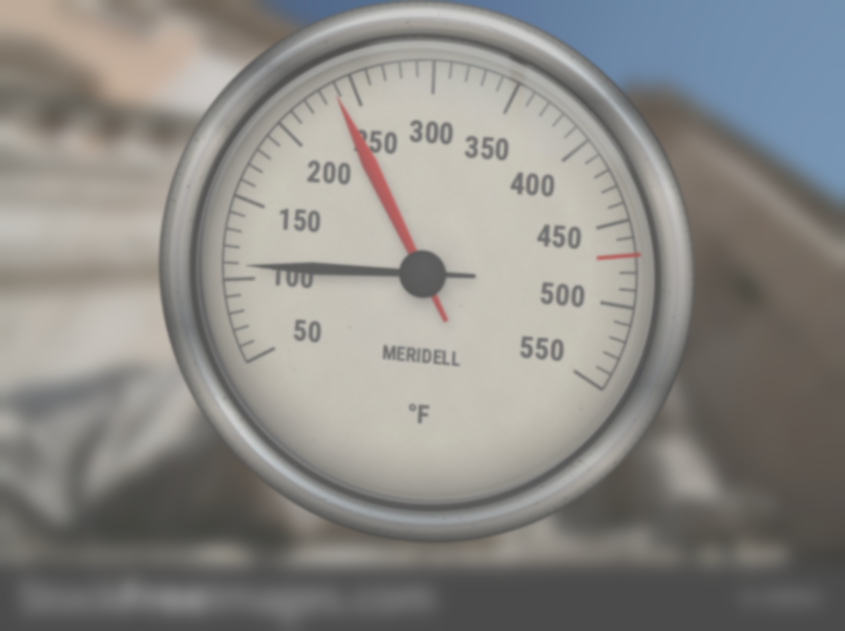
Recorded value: 240; °F
